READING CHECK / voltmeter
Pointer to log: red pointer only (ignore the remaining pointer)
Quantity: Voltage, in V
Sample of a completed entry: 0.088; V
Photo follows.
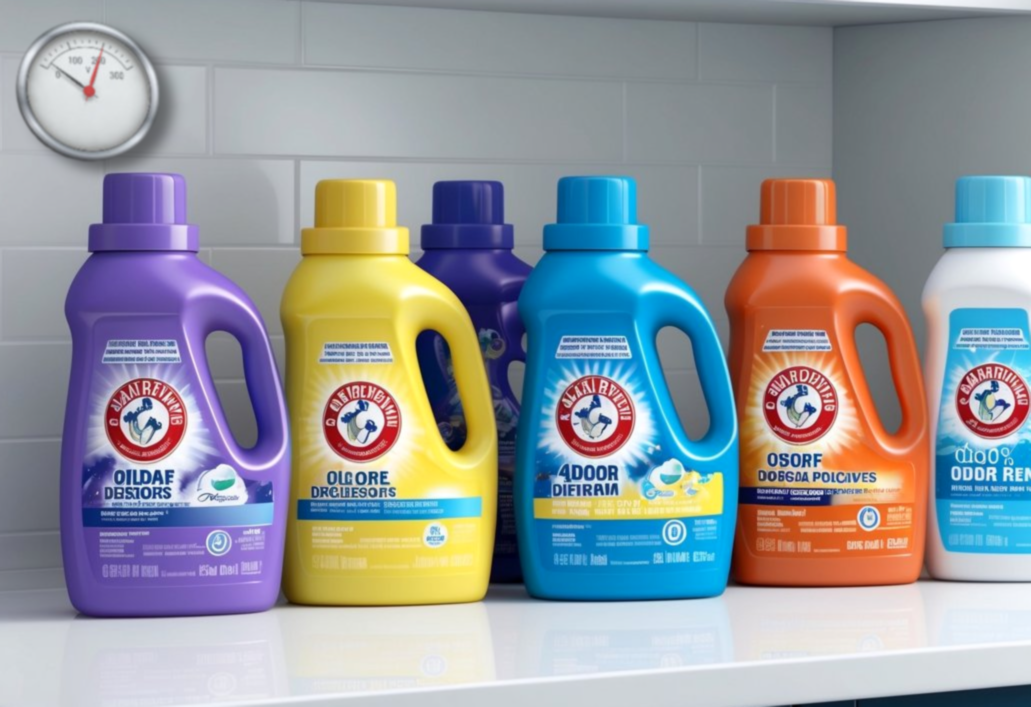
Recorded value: 200; V
